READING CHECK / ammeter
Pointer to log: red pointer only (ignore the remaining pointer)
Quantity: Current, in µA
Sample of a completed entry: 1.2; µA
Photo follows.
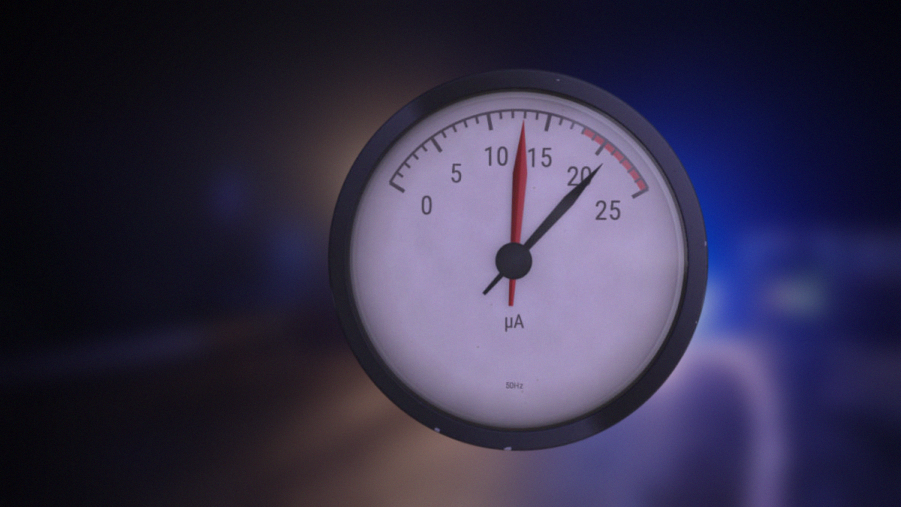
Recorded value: 13; µA
